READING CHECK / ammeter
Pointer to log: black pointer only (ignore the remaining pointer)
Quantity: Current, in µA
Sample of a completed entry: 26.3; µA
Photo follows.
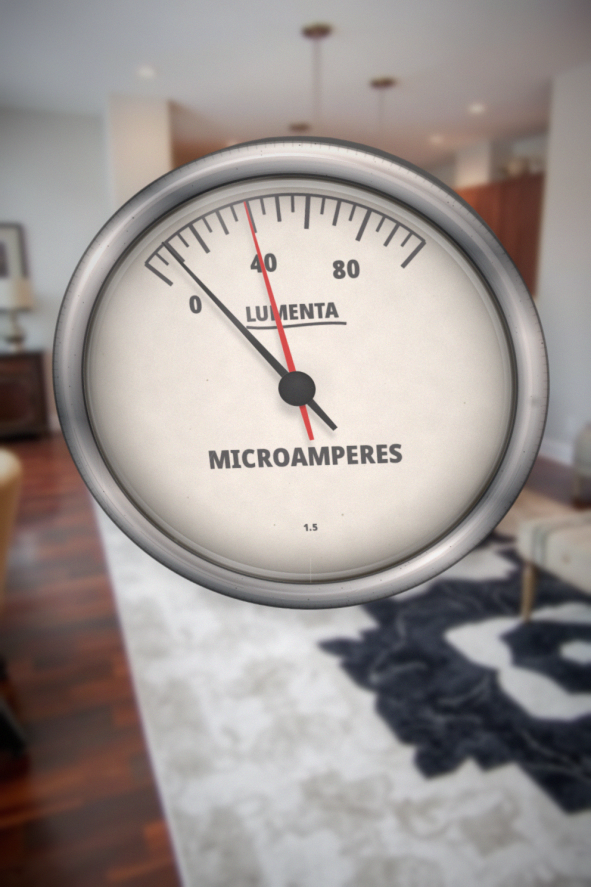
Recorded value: 10; µA
